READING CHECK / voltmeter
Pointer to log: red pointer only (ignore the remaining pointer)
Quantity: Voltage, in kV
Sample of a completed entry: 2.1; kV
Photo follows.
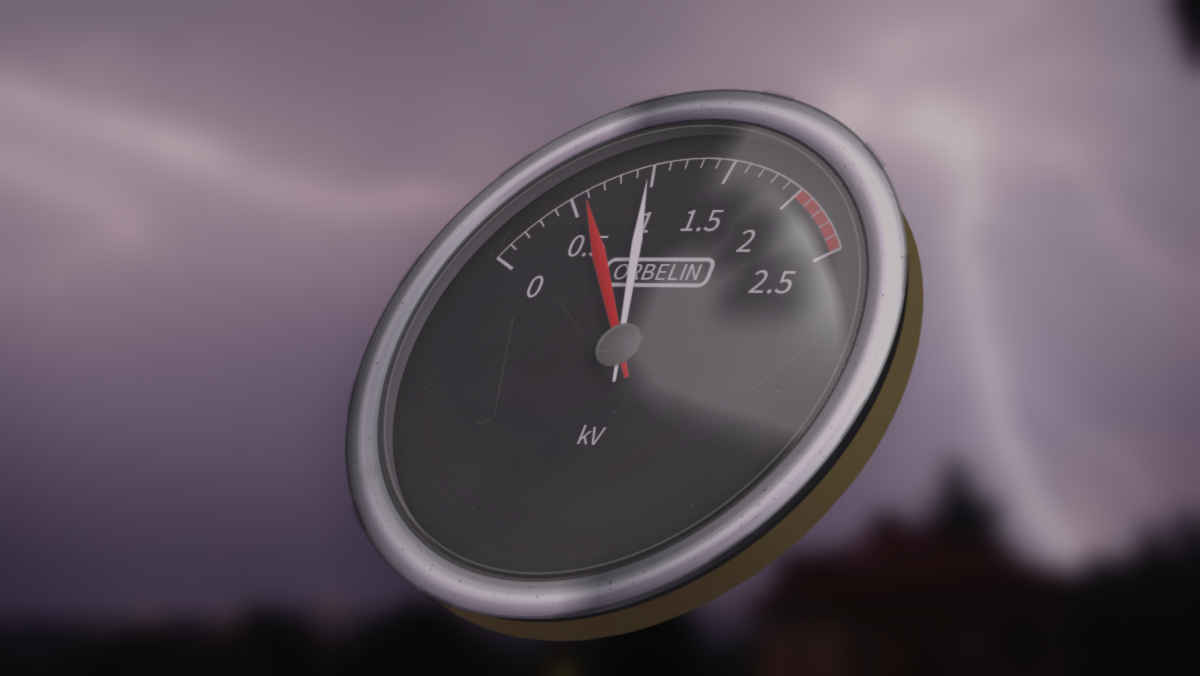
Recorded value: 0.6; kV
